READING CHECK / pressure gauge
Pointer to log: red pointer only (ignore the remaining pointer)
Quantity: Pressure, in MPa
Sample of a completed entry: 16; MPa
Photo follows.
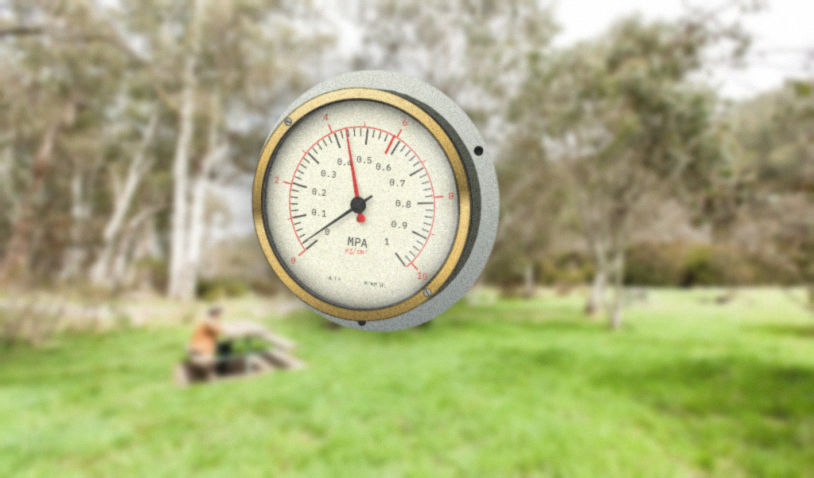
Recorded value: 0.44; MPa
